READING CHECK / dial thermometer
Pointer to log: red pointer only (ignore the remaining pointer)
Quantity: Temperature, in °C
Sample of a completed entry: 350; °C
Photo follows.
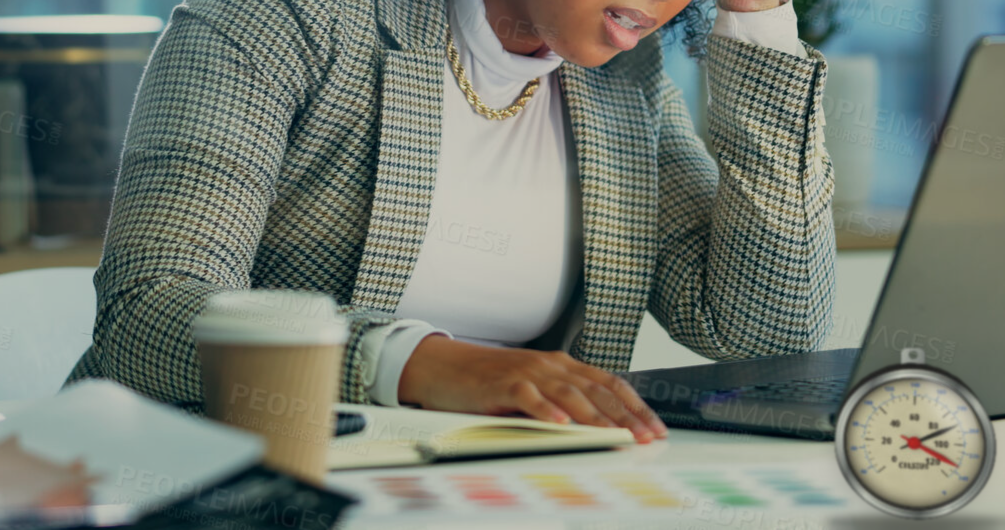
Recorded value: 112; °C
